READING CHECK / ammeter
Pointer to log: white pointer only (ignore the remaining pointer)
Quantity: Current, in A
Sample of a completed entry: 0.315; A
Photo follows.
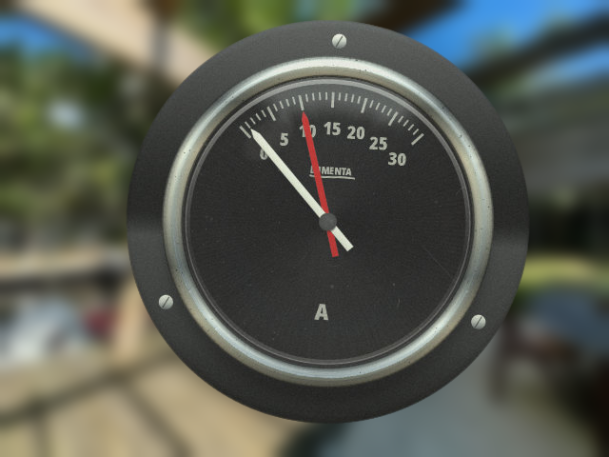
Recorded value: 1; A
